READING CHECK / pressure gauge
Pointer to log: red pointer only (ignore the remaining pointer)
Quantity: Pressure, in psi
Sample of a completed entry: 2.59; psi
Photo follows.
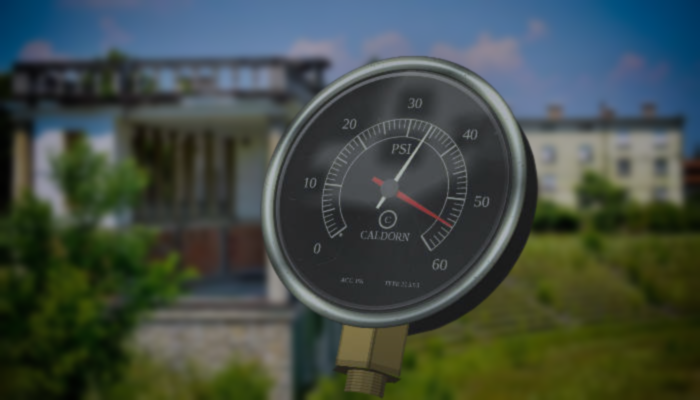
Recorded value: 55; psi
